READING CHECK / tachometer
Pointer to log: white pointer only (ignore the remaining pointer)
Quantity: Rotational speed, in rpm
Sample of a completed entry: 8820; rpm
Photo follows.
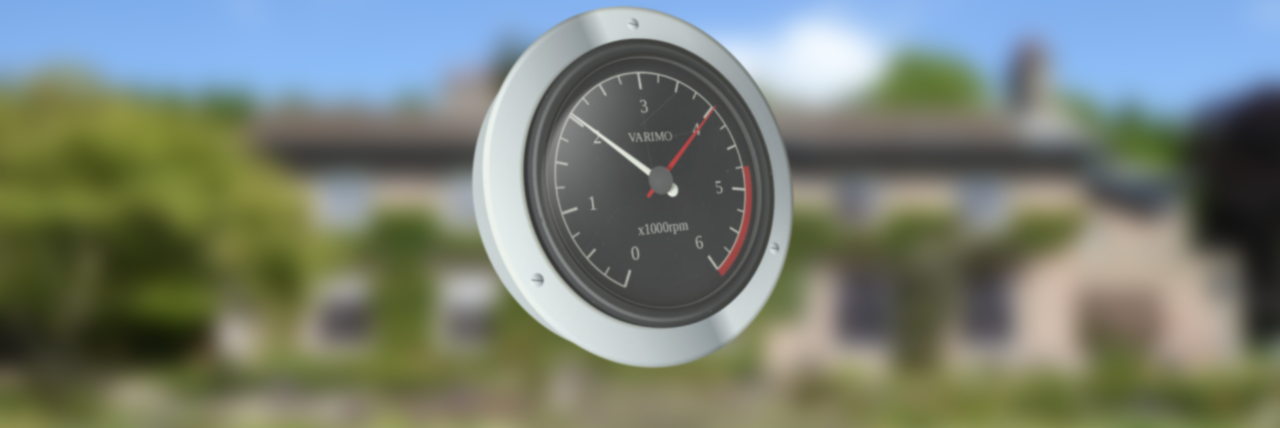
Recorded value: 2000; rpm
